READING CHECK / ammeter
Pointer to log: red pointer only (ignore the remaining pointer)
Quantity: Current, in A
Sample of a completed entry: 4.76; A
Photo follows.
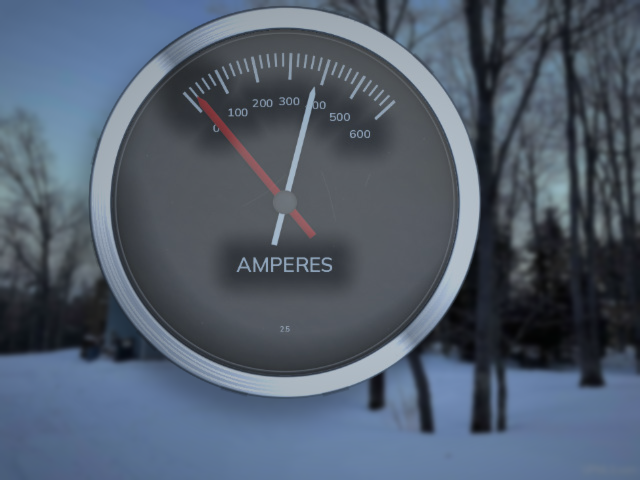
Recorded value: 20; A
